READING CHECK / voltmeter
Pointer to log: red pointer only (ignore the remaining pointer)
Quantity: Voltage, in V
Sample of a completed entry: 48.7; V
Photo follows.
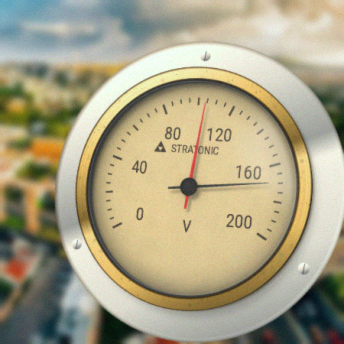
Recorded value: 105; V
